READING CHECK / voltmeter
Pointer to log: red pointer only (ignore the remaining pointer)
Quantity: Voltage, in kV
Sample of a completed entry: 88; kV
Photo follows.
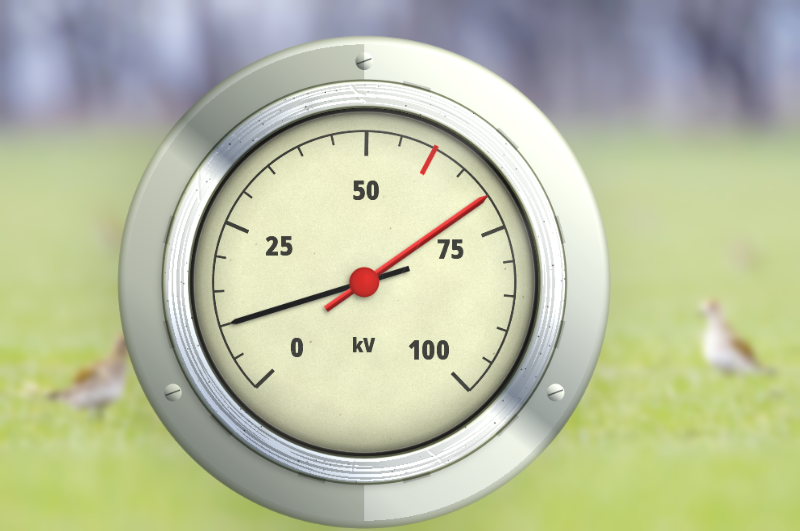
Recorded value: 70; kV
